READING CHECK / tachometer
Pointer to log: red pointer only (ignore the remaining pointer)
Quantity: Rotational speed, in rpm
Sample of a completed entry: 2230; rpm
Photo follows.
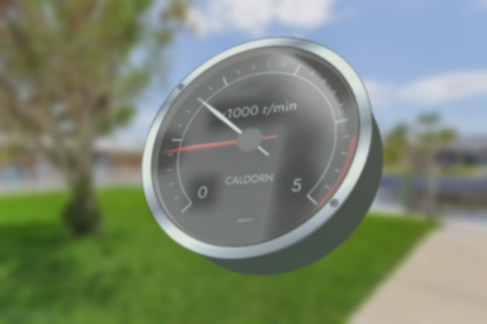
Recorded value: 800; rpm
